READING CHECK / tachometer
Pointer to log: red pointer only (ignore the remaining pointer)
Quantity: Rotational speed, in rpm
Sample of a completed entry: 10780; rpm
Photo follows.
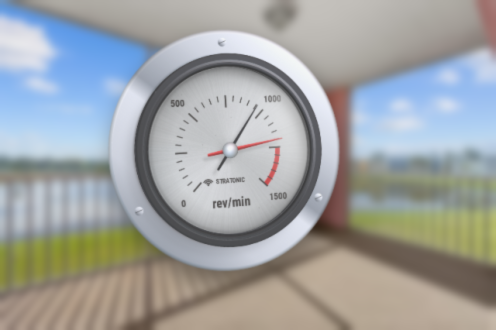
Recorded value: 1200; rpm
